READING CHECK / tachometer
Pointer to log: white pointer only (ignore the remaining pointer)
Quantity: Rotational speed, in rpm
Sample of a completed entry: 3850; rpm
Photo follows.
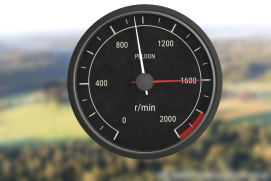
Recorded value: 950; rpm
